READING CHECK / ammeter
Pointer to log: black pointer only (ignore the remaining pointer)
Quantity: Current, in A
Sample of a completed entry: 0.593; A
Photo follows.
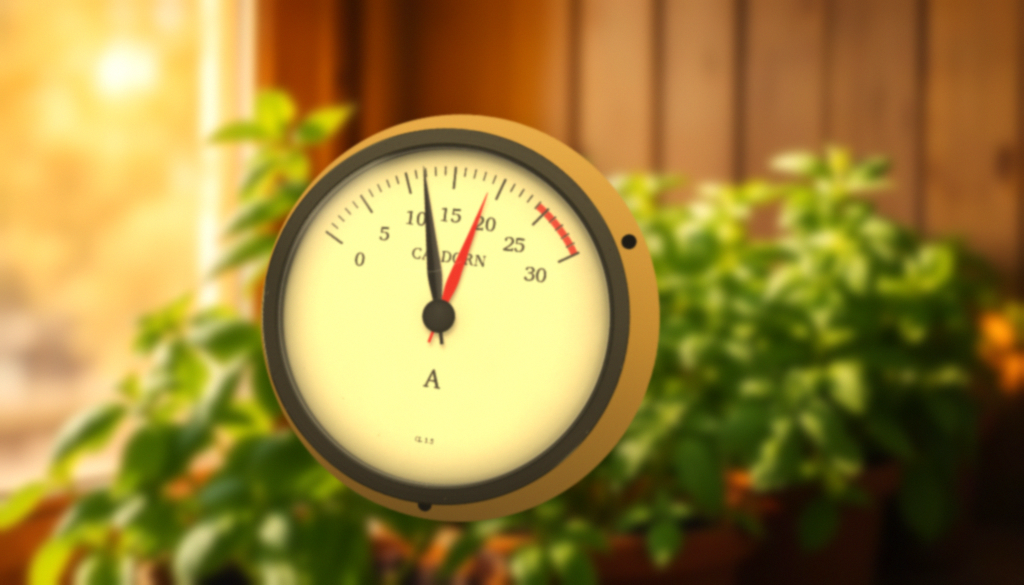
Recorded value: 12; A
